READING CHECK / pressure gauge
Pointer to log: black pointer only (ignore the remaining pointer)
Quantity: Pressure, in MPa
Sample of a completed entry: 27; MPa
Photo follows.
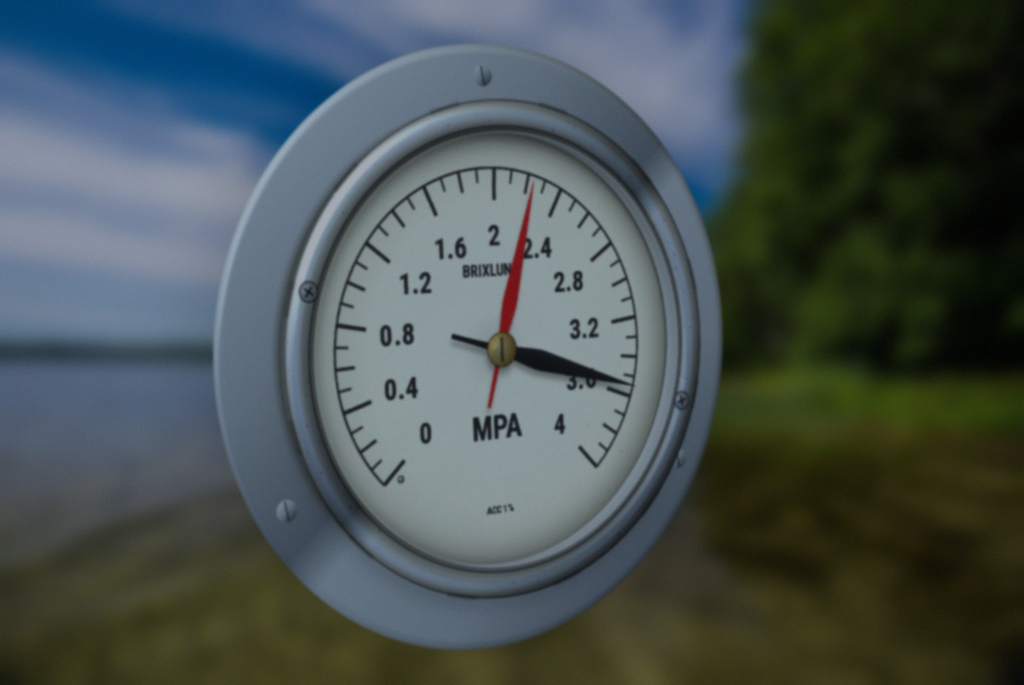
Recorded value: 3.55; MPa
